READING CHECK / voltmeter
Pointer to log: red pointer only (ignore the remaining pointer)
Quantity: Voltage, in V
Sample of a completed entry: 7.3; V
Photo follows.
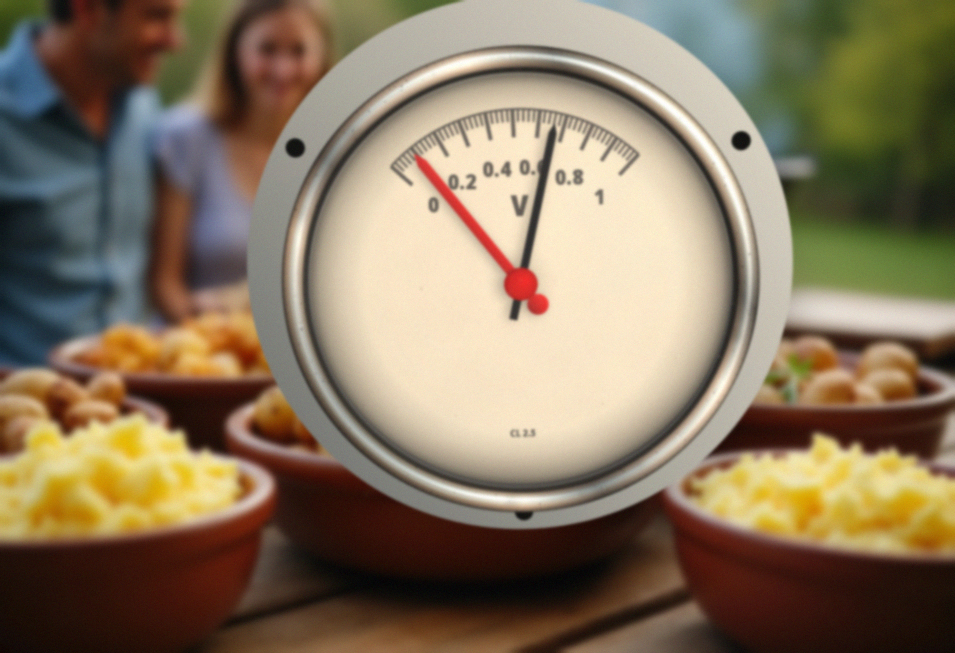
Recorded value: 0.1; V
